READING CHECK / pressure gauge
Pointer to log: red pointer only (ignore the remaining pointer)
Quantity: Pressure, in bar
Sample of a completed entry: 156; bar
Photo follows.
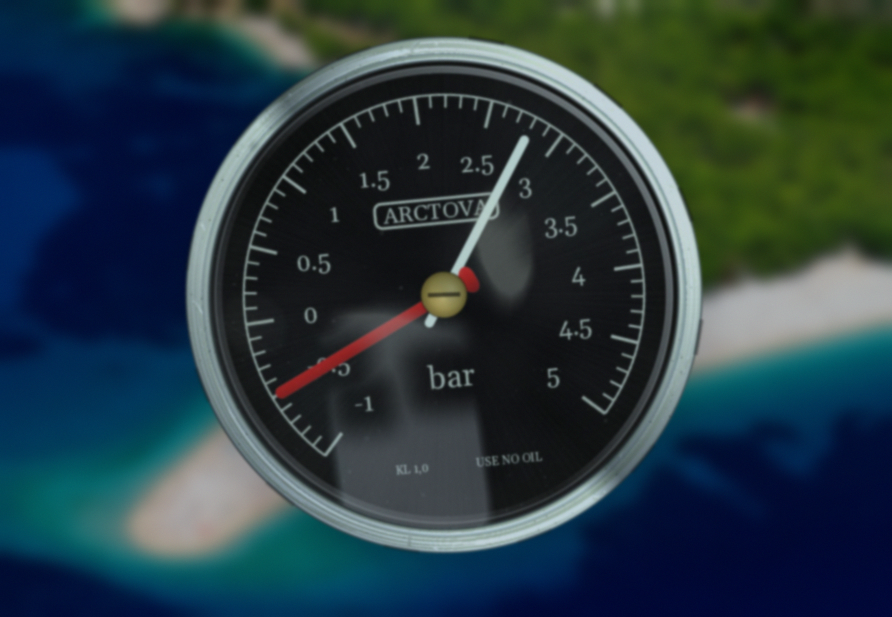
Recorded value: -0.5; bar
